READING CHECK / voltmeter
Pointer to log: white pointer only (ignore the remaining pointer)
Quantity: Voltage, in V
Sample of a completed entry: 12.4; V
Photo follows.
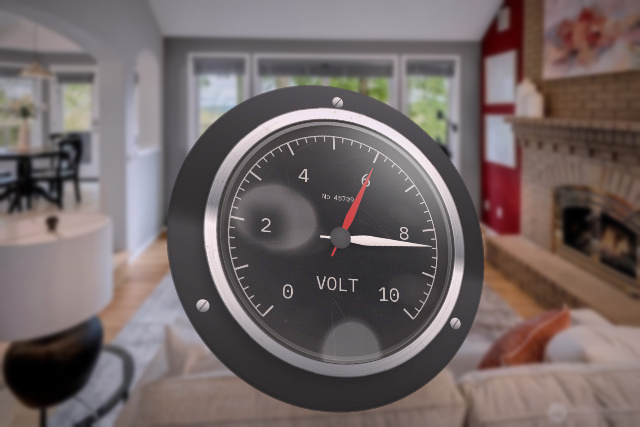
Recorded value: 8.4; V
